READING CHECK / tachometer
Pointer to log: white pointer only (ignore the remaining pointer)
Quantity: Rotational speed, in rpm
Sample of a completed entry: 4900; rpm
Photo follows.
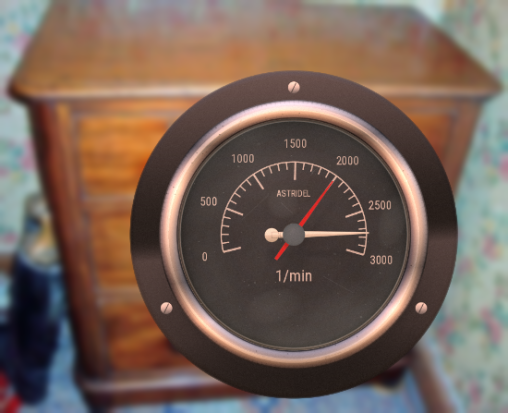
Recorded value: 2750; rpm
